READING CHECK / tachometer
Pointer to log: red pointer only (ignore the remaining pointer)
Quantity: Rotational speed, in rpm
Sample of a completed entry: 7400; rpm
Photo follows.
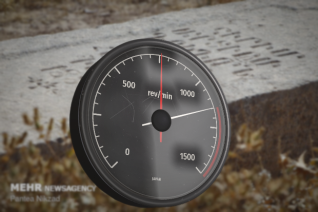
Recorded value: 750; rpm
